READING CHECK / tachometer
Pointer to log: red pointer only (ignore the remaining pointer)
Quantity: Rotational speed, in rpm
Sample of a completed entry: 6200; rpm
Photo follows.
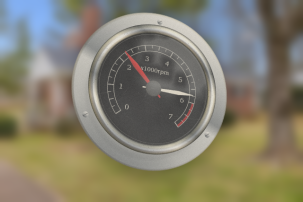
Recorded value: 2250; rpm
